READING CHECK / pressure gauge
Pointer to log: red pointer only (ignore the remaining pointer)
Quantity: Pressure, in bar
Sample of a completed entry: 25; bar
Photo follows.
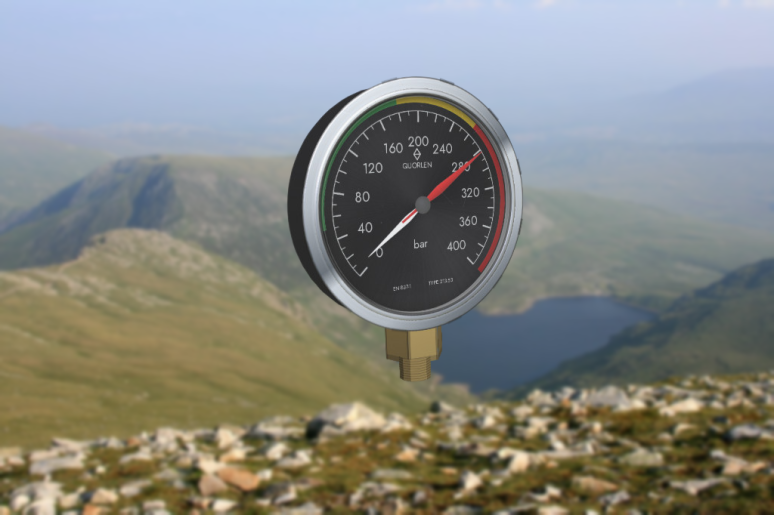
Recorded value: 280; bar
